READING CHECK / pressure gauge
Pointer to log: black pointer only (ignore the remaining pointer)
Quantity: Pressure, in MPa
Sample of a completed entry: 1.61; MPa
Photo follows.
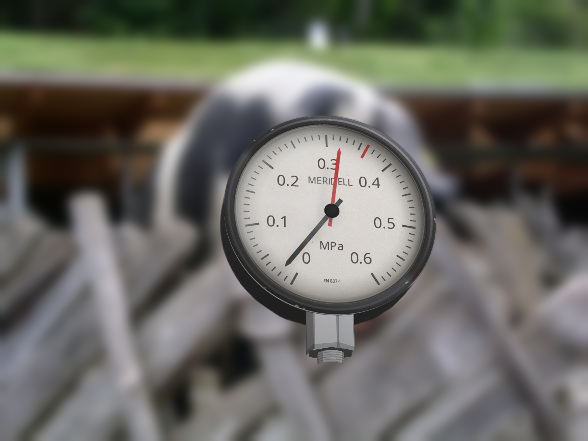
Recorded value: 0.02; MPa
